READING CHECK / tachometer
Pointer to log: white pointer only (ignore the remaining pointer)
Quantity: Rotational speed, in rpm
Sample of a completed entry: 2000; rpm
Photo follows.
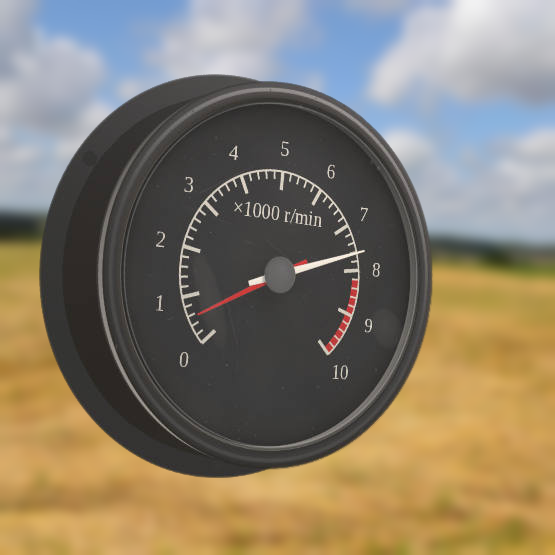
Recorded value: 7600; rpm
